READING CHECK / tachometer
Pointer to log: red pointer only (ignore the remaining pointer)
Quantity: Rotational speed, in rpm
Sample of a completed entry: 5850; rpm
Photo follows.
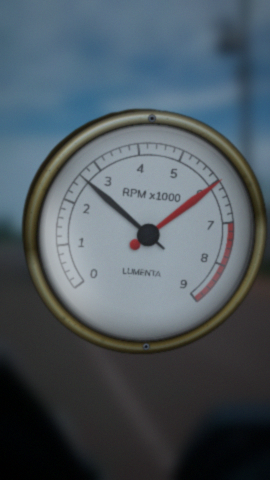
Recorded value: 6000; rpm
